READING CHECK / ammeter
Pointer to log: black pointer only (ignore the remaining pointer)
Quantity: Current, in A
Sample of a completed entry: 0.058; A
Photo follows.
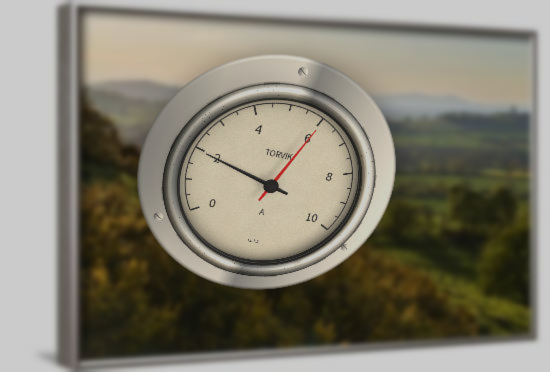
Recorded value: 2; A
